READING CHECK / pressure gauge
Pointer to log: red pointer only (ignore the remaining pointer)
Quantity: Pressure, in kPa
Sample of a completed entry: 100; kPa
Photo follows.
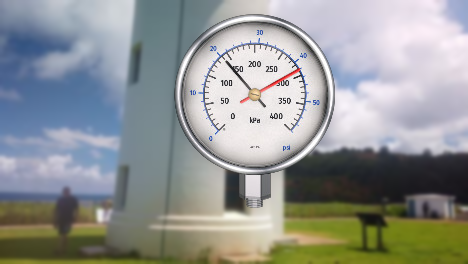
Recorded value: 290; kPa
